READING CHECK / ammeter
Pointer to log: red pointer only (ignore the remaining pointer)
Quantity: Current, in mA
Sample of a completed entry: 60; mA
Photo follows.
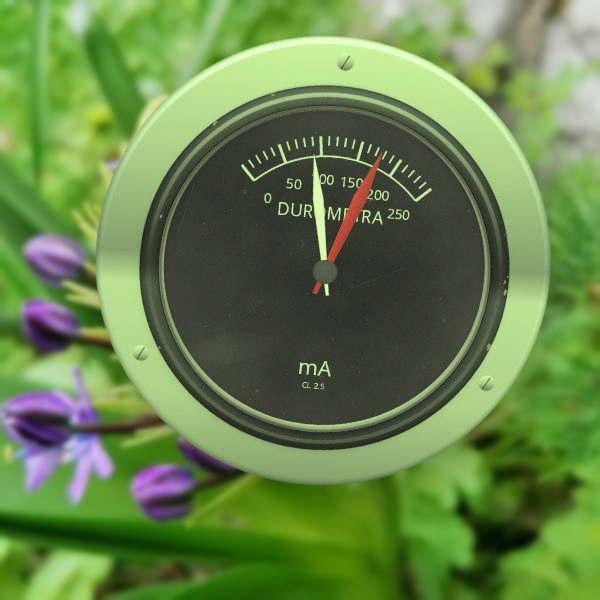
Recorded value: 175; mA
